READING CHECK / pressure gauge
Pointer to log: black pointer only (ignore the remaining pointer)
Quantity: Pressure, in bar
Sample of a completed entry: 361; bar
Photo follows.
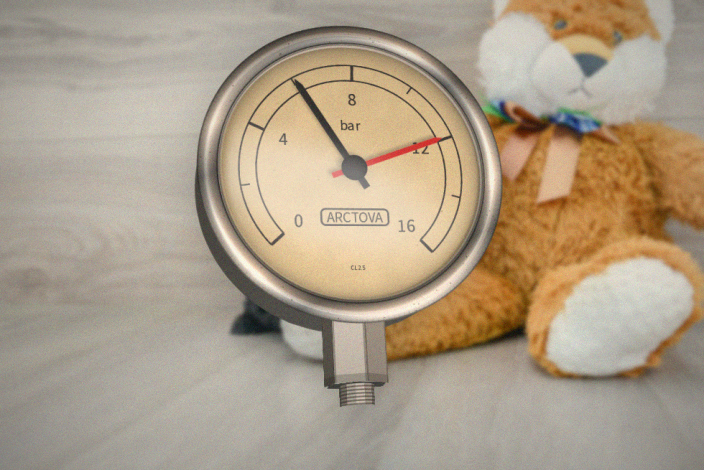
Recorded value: 6; bar
